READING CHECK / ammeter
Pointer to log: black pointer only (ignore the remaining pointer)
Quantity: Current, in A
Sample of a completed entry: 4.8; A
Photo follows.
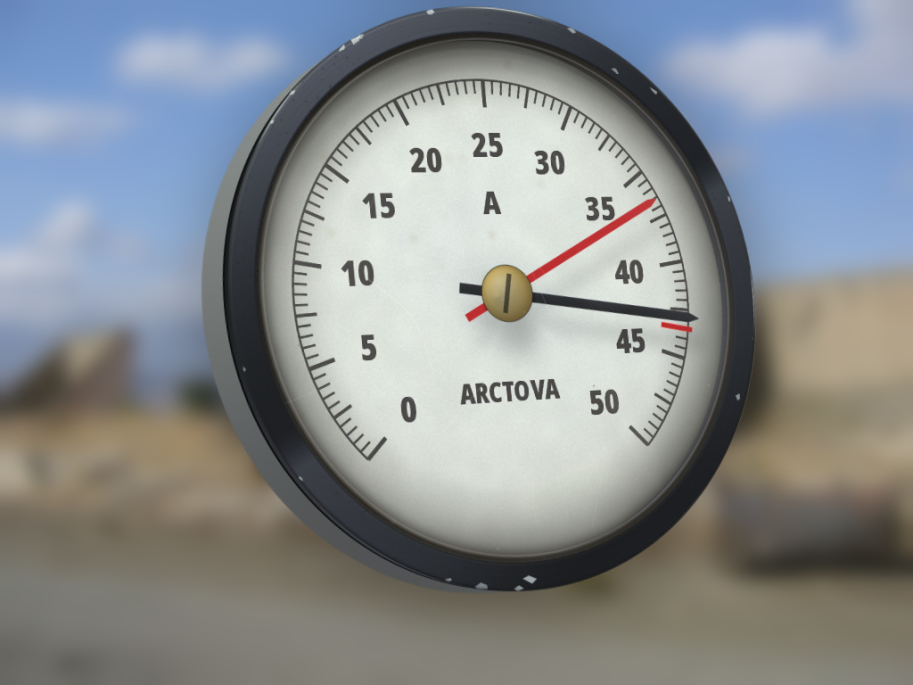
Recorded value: 43; A
